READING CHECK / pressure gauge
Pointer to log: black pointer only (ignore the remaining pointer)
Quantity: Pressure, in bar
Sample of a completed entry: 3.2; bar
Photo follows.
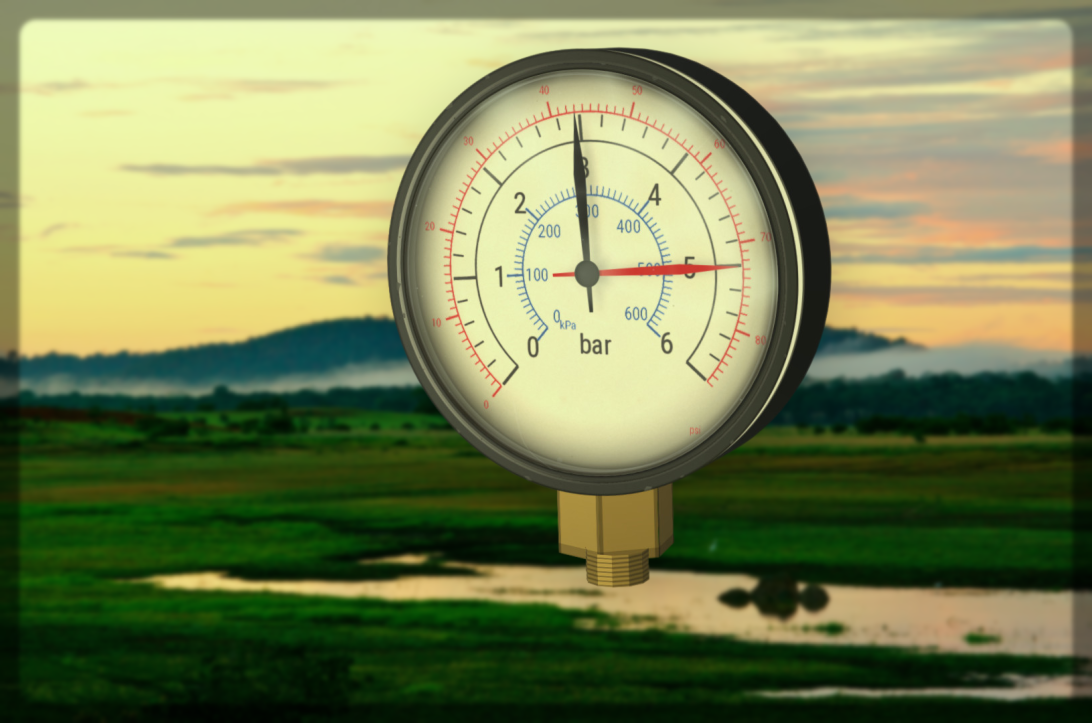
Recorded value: 3; bar
